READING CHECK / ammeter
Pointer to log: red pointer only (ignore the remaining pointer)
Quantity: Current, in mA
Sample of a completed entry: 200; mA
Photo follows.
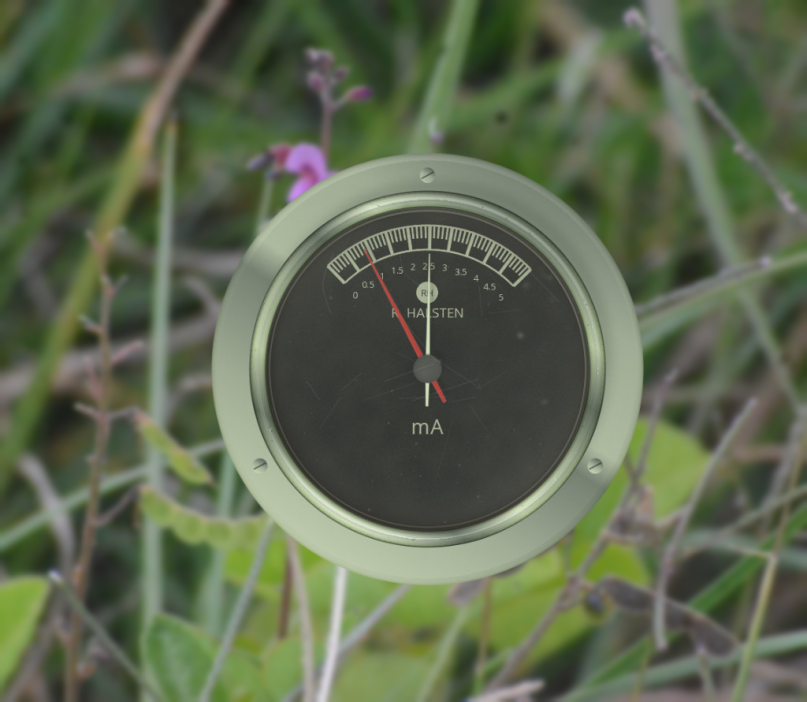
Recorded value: 0.9; mA
